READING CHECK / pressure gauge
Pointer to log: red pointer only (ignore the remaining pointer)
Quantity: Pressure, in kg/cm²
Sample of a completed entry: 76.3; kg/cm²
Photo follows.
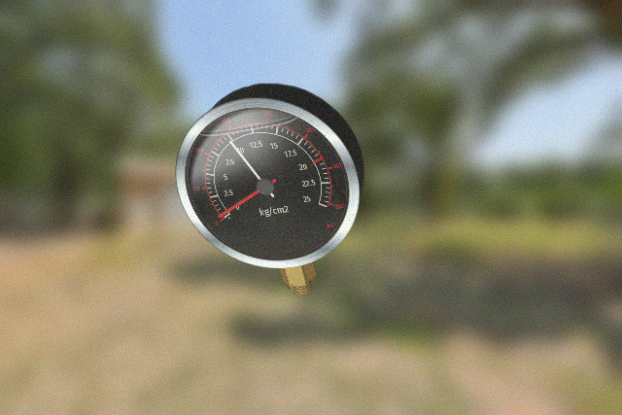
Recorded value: 0.5; kg/cm²
